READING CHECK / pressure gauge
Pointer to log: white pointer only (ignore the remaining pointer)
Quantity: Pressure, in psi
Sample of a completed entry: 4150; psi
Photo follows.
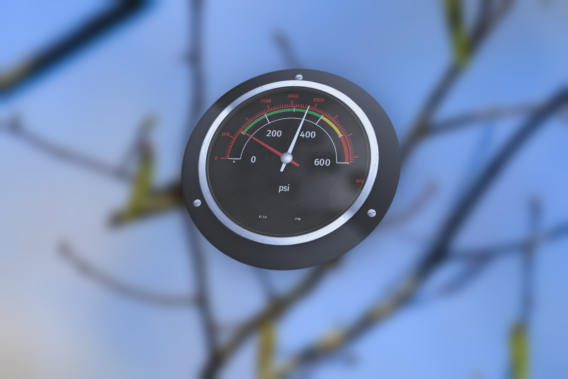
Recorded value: 350; psi
